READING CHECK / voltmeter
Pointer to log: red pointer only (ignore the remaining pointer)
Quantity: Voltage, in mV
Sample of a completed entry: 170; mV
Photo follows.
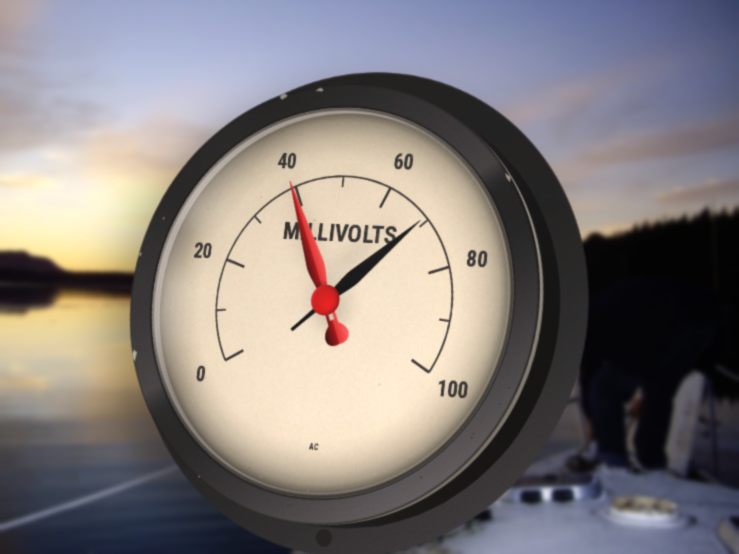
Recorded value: 40; mV
